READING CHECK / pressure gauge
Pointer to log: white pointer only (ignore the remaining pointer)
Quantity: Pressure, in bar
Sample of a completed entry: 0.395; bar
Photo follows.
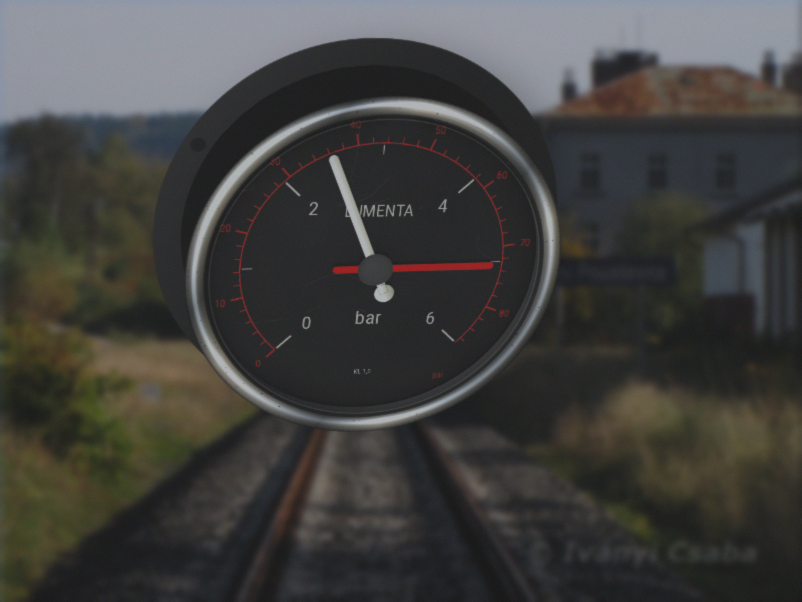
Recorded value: 2.5; bar
